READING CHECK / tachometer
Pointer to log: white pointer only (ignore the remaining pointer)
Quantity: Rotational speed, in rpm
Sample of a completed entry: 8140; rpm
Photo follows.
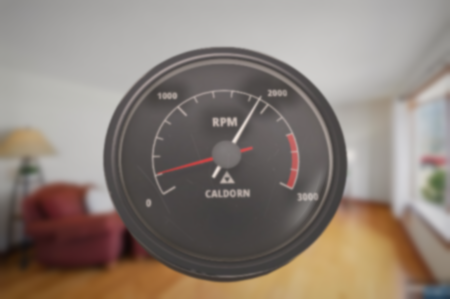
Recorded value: 1900; rpm
